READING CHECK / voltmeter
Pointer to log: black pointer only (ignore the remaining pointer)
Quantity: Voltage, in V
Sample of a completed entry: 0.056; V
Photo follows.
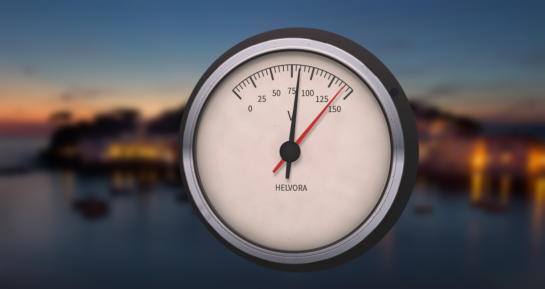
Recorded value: 85; V
